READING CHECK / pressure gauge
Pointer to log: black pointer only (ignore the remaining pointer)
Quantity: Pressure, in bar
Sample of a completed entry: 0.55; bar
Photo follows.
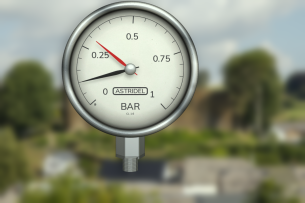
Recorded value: 0.1; bar
